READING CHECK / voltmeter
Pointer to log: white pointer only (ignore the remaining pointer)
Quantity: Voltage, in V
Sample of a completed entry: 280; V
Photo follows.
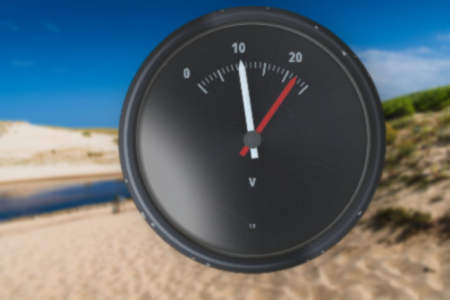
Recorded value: 10; V
